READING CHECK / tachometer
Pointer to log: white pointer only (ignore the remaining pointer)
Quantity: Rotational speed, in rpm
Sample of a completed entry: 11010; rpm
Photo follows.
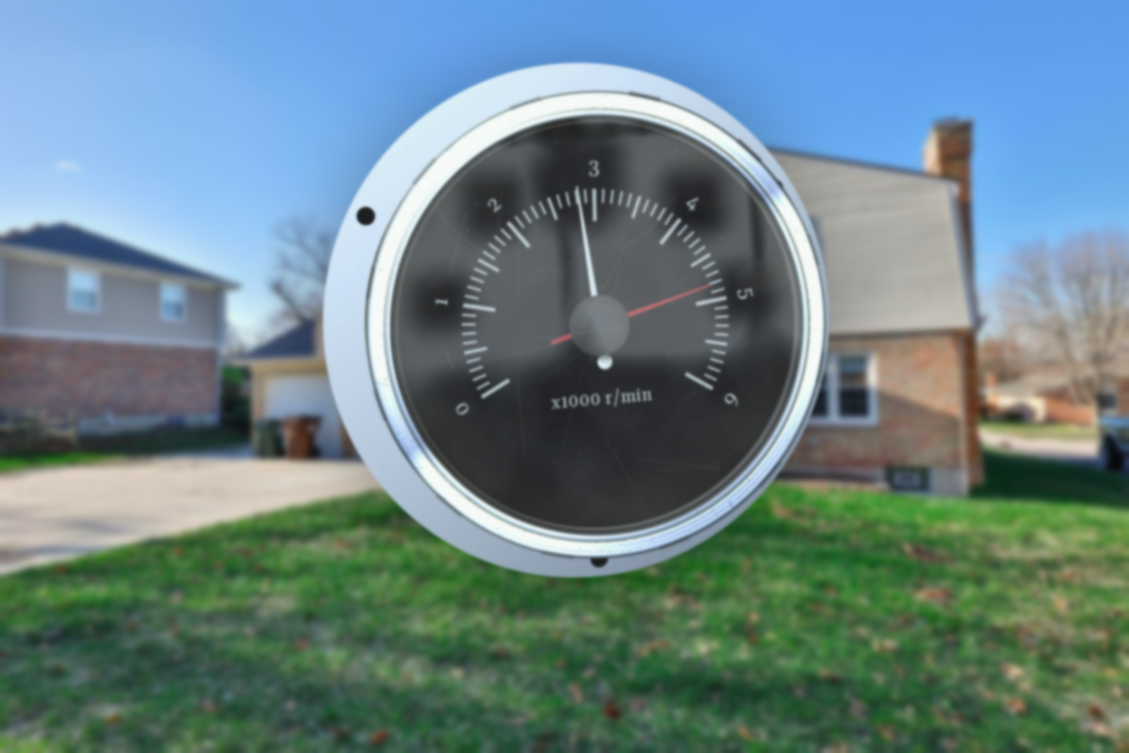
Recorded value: 2800; rpm
